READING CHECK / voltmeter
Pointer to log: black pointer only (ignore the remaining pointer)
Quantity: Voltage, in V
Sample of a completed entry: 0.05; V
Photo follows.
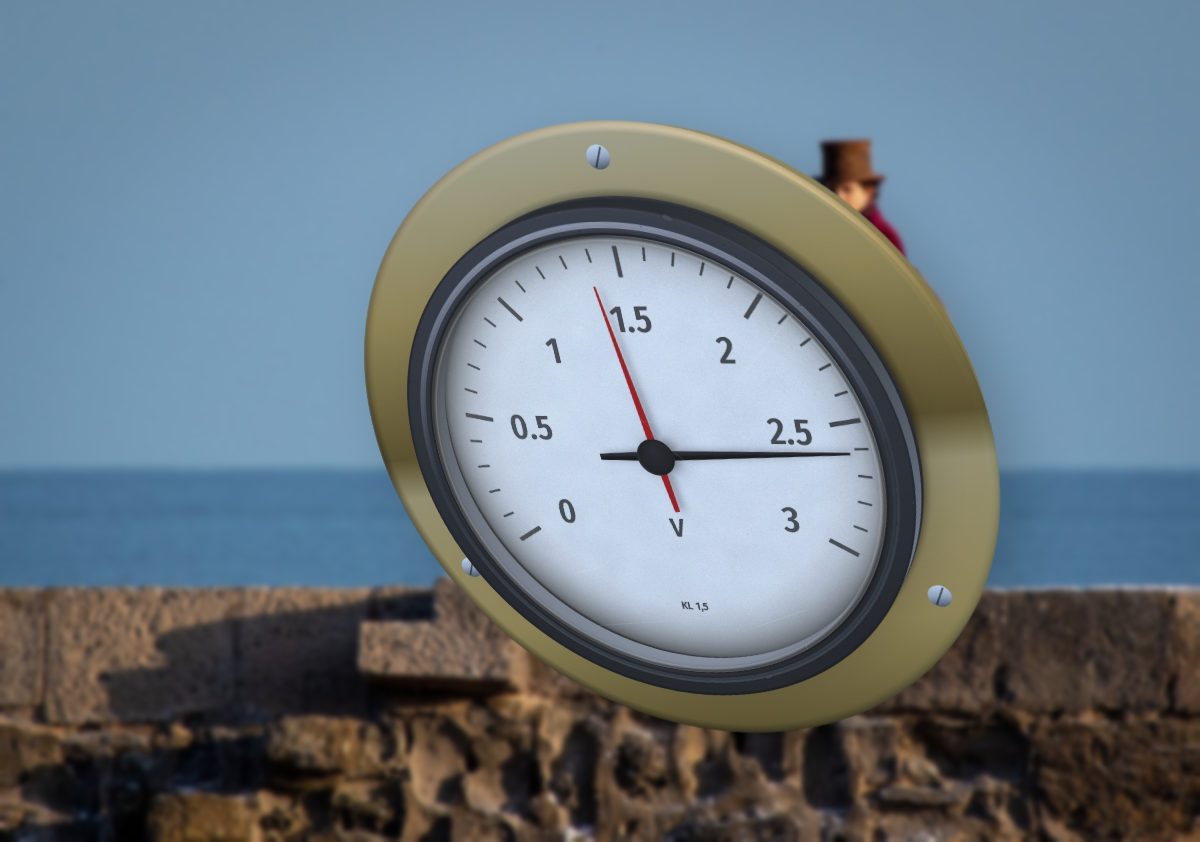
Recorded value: 2.6; V
